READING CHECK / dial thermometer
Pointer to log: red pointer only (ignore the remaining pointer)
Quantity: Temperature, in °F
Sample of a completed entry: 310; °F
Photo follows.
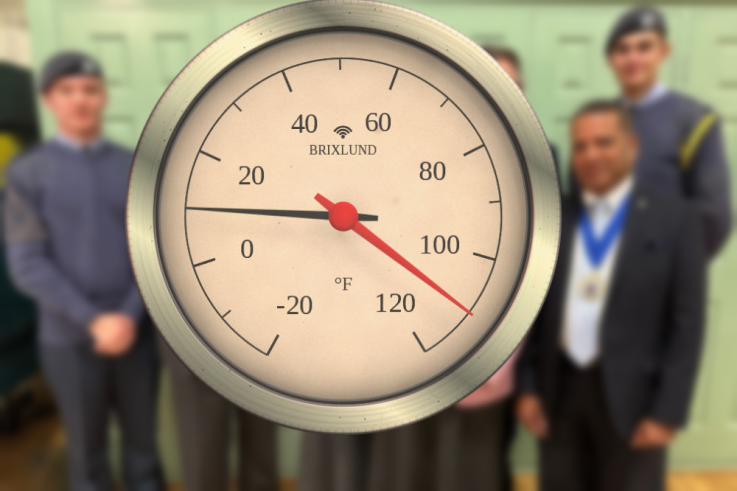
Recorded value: 110; °F
